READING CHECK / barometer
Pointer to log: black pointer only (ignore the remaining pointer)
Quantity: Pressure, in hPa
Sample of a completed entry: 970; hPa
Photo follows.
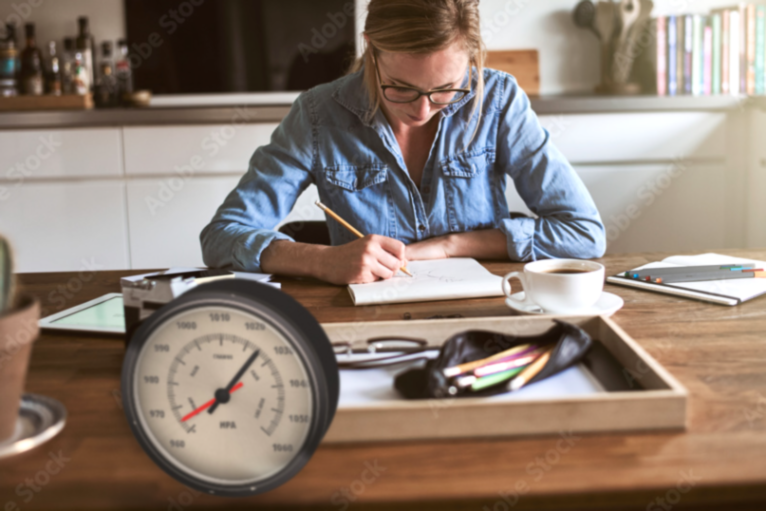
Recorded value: 1025; hPa
